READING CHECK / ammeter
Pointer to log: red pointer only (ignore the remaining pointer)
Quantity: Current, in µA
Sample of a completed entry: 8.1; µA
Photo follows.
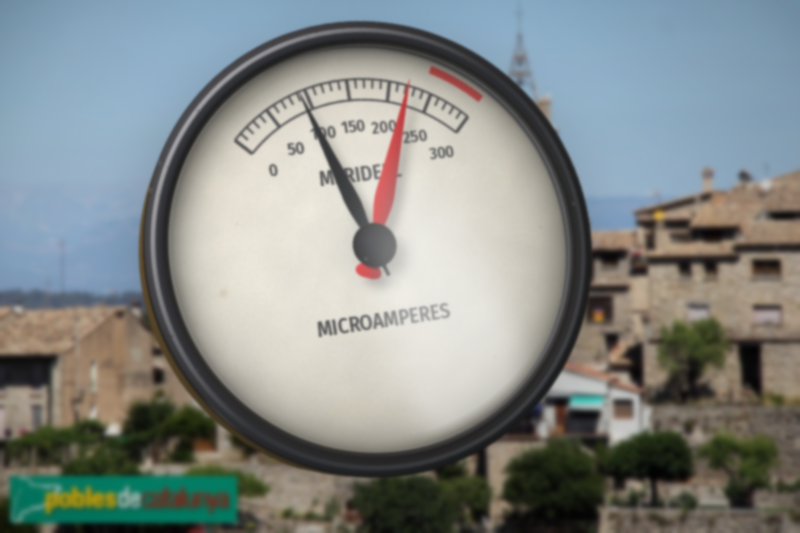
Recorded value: 220; µA
